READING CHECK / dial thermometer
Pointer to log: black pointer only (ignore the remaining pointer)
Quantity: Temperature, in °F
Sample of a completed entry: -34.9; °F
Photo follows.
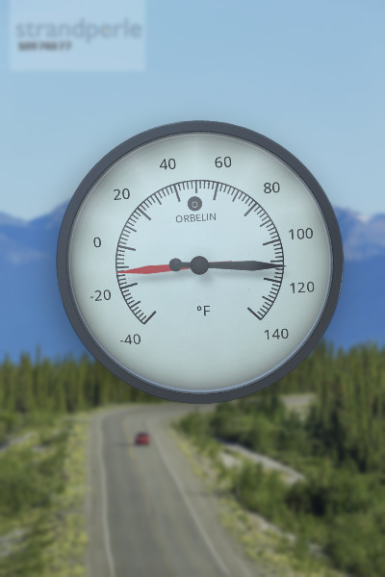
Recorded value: 112; °F
